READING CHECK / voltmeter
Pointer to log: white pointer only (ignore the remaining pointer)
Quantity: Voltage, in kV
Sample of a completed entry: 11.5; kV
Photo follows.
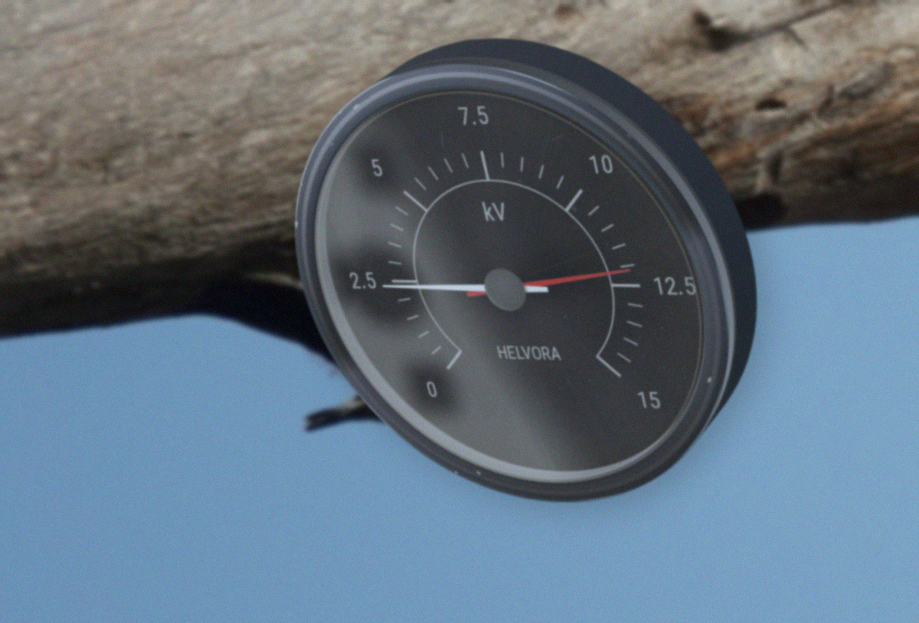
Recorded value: 2.5; kV
